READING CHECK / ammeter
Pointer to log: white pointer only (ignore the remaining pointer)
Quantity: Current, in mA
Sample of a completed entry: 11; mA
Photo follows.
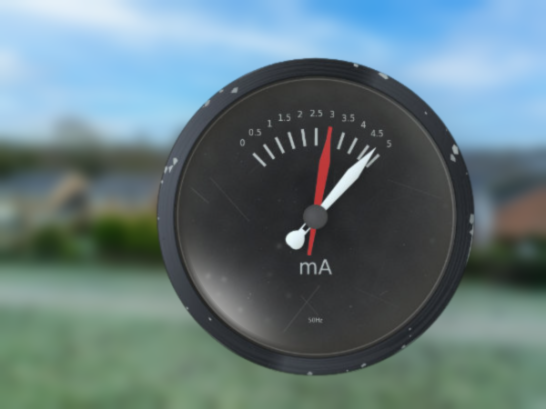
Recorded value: 4.75; mA
